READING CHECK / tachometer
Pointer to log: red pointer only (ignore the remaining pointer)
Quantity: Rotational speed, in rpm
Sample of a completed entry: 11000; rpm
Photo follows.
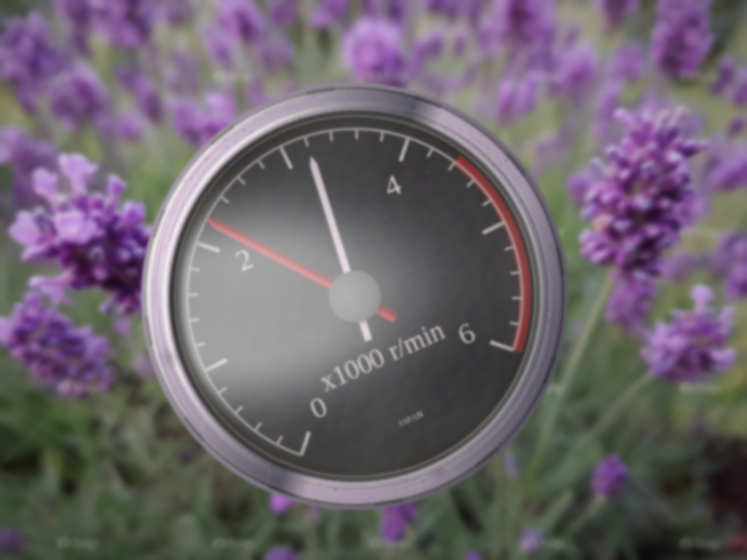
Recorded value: 2200; rpm
